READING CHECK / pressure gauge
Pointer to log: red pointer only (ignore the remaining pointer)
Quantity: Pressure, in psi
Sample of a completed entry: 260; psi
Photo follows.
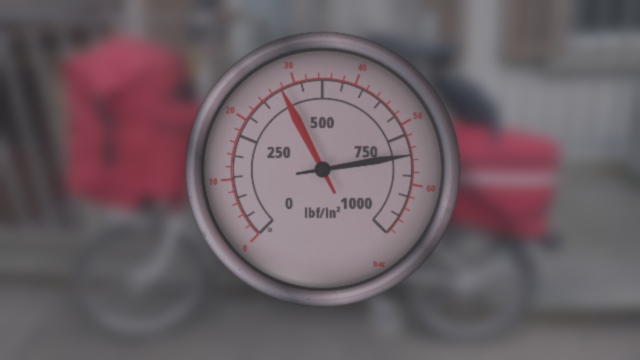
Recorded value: 400; psi
